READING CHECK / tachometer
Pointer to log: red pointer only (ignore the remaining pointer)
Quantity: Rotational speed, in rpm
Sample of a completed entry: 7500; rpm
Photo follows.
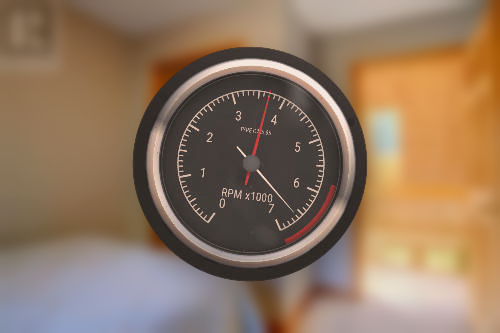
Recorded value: 3700; rpm
